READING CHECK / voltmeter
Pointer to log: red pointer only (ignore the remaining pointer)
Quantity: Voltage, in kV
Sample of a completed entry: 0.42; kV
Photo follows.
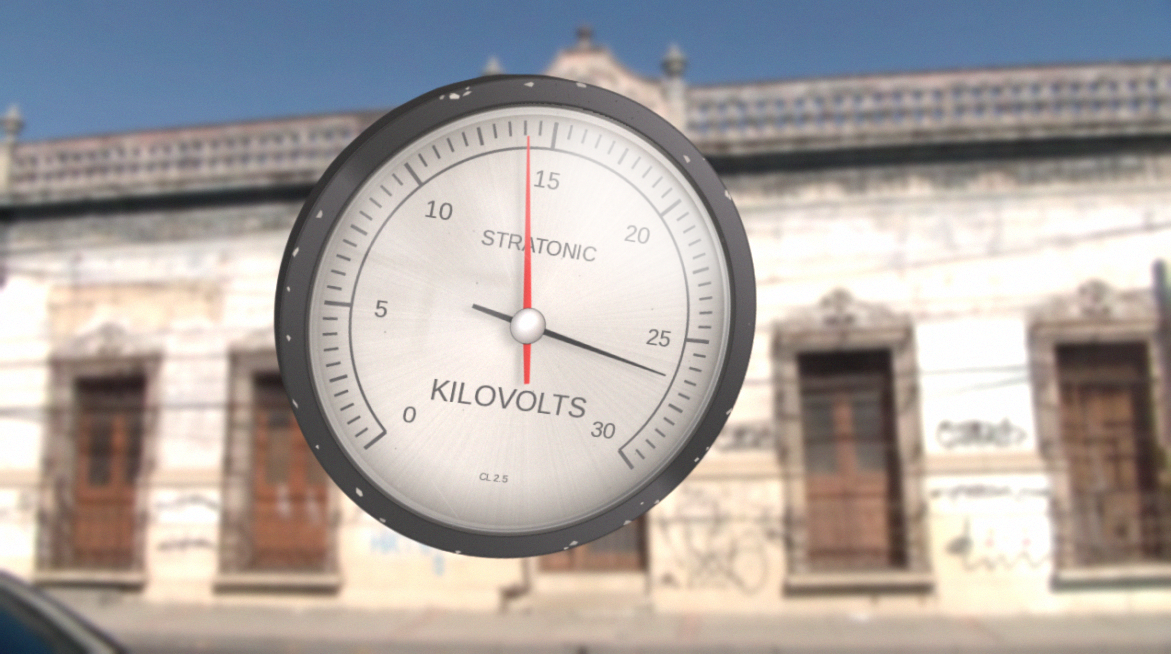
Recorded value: 14; kV
